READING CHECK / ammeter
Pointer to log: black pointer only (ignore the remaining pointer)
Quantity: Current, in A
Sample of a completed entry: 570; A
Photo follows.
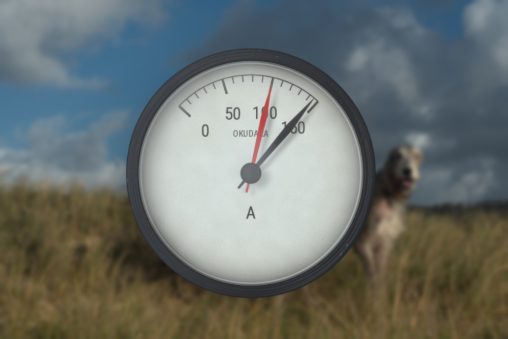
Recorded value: 145; A
